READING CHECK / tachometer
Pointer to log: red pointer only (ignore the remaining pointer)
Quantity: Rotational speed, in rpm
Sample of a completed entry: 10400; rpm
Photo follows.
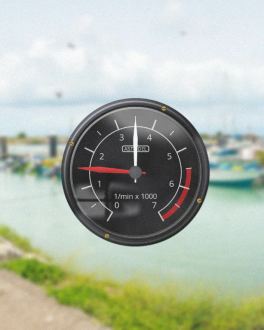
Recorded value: 1500; rpm
